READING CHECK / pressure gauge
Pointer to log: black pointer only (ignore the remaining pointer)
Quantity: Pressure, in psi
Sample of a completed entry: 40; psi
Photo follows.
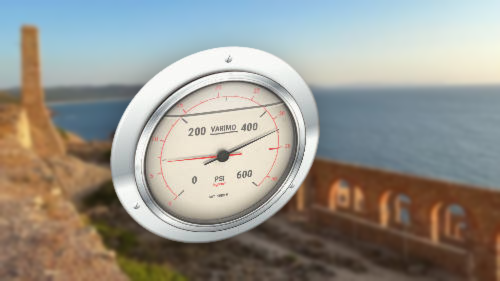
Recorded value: 450; psi
